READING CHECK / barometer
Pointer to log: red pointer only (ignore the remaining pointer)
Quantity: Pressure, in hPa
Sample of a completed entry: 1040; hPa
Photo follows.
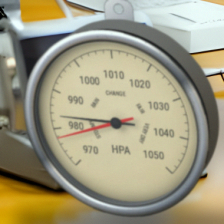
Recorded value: 978; hPa
